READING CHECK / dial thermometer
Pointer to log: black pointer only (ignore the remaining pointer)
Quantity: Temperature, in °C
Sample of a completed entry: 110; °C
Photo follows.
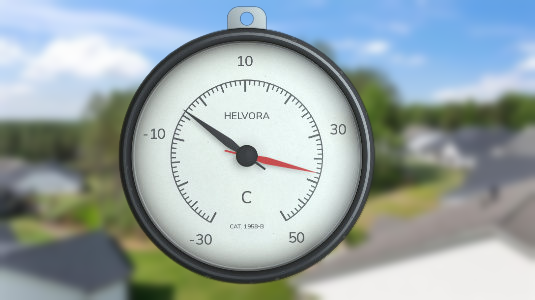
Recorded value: -4; °C
